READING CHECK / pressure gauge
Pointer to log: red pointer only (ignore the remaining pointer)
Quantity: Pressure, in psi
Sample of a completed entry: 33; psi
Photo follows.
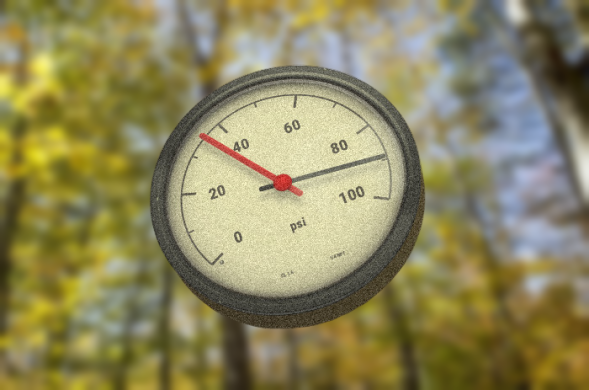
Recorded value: 35; psi
